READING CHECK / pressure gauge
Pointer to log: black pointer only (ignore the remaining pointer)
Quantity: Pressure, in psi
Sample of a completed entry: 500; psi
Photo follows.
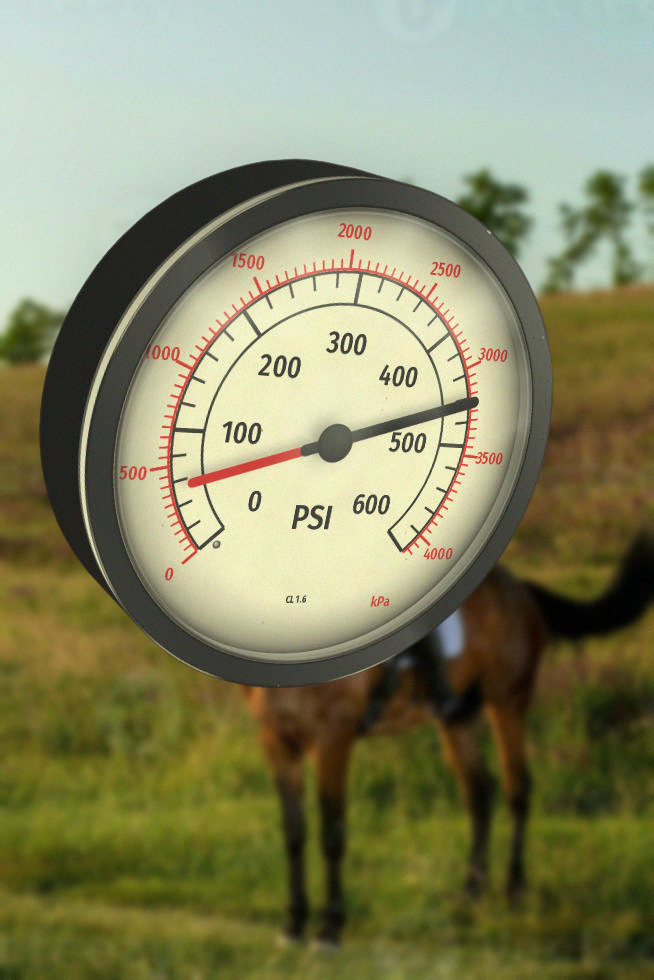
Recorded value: 460; psi
